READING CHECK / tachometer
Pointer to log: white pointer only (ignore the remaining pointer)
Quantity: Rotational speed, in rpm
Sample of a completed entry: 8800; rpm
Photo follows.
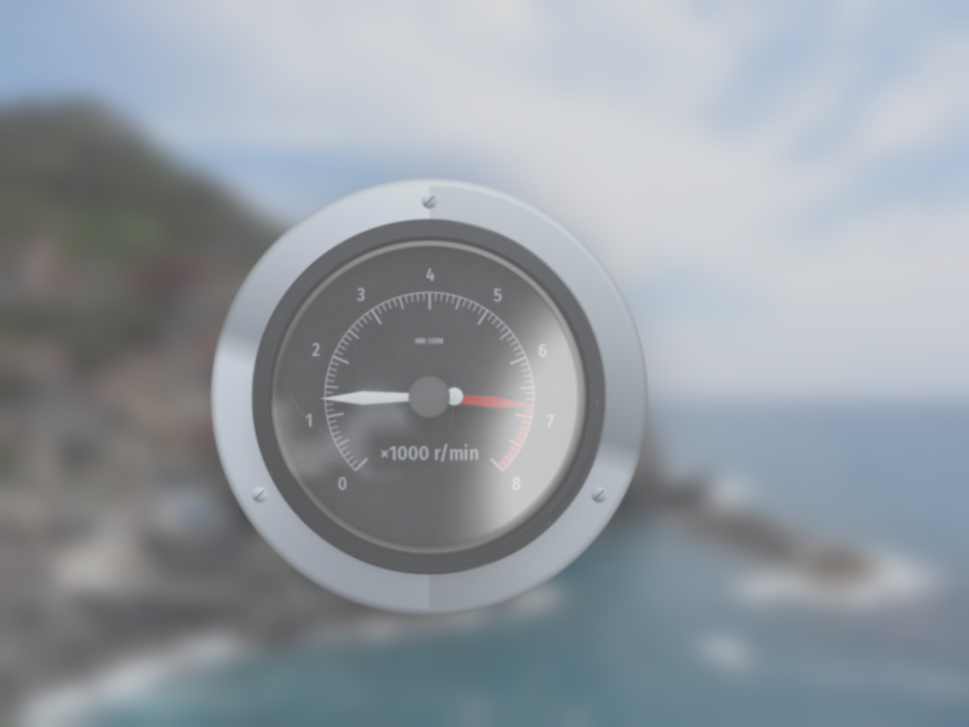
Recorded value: 1300; rpm
